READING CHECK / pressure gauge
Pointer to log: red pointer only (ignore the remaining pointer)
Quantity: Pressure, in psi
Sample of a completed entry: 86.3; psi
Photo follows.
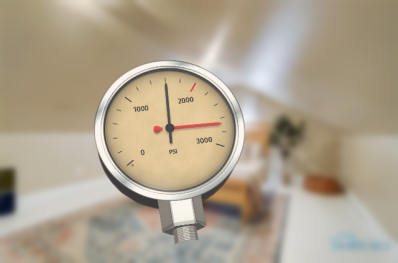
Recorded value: 2700; psi
